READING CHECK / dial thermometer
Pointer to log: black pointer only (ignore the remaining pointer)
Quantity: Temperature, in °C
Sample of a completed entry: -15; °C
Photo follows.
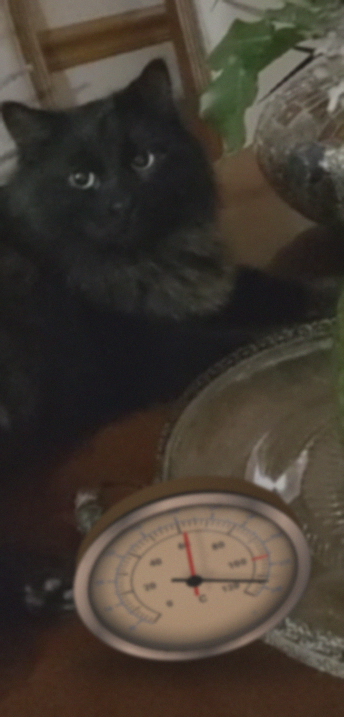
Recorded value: 110; °C
